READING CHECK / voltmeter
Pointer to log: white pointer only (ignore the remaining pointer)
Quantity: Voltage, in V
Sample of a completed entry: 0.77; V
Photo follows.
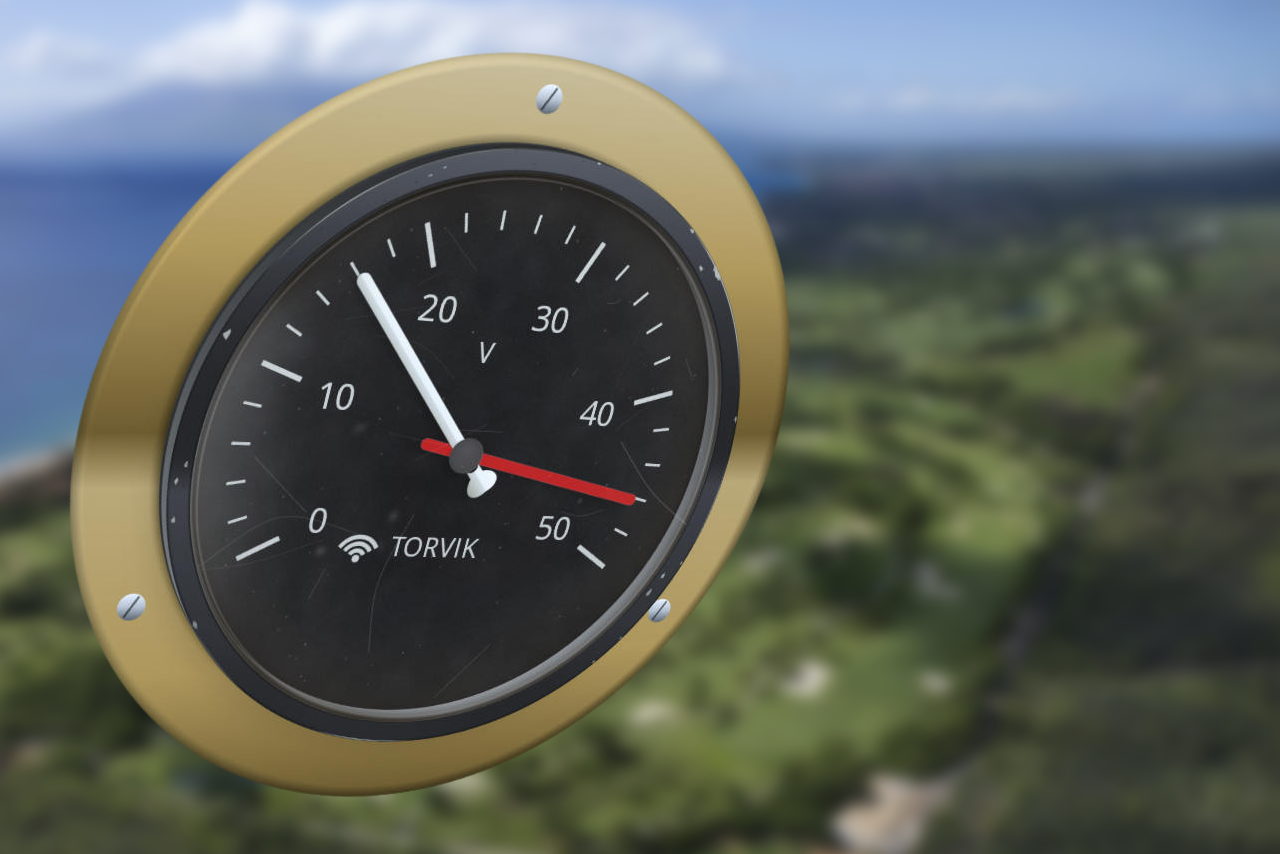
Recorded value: 16; V
